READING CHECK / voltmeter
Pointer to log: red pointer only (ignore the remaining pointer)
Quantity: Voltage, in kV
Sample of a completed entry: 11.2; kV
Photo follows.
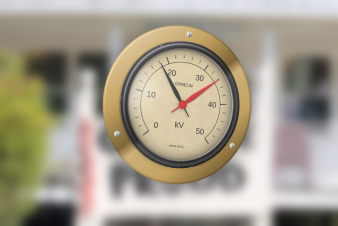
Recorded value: 34; kV
